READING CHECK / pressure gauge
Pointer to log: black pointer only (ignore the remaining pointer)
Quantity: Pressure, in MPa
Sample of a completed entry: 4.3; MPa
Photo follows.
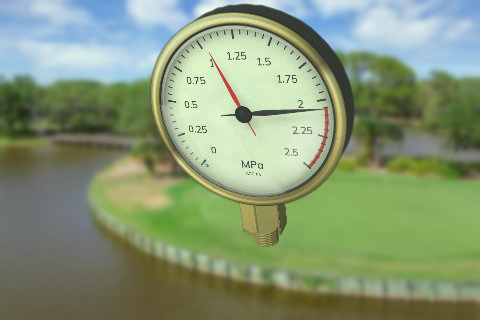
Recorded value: 2.05; MPa
